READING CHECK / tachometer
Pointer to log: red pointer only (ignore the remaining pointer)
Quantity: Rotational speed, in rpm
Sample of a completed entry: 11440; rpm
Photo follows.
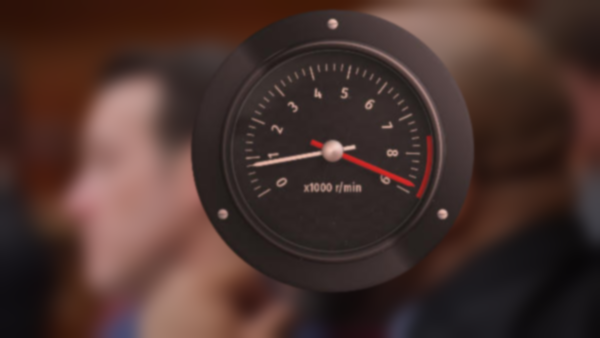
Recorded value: 8800; rpm
